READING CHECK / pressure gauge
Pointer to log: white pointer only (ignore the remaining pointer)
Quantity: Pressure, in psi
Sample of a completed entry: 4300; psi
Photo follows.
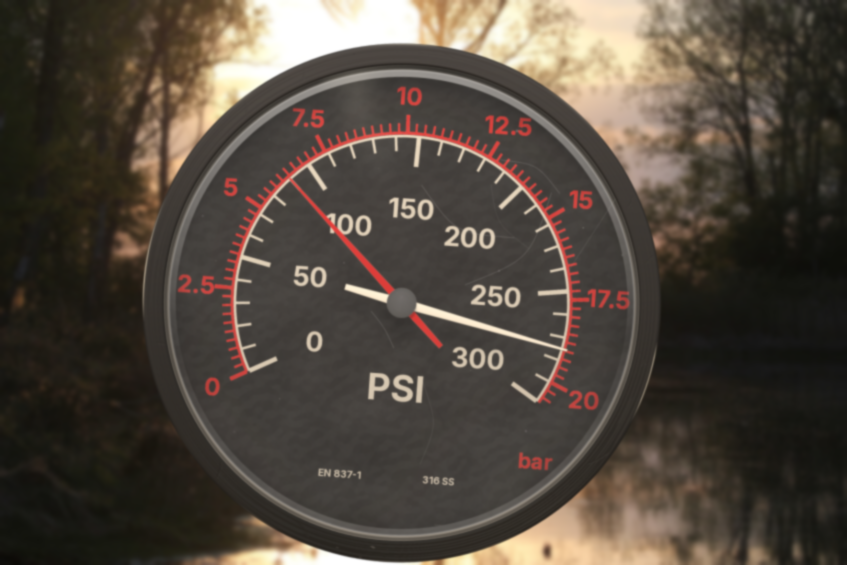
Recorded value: 275; psi
